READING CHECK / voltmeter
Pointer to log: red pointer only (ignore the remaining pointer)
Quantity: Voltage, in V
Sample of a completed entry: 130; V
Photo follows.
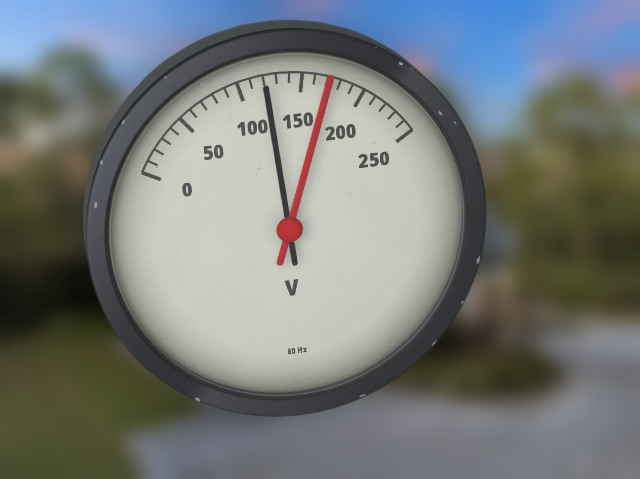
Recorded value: 170; V
